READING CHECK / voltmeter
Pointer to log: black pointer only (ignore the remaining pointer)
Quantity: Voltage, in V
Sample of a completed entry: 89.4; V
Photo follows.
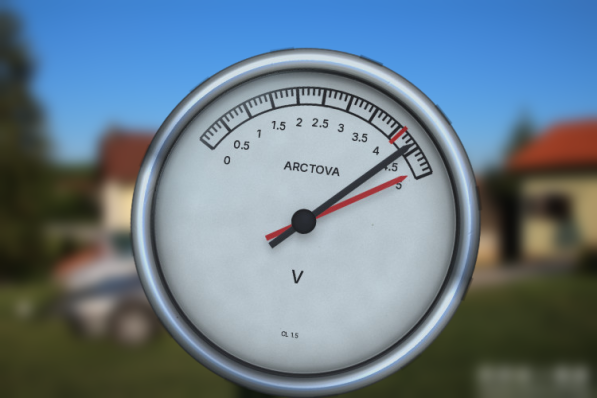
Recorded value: 4.4; V
